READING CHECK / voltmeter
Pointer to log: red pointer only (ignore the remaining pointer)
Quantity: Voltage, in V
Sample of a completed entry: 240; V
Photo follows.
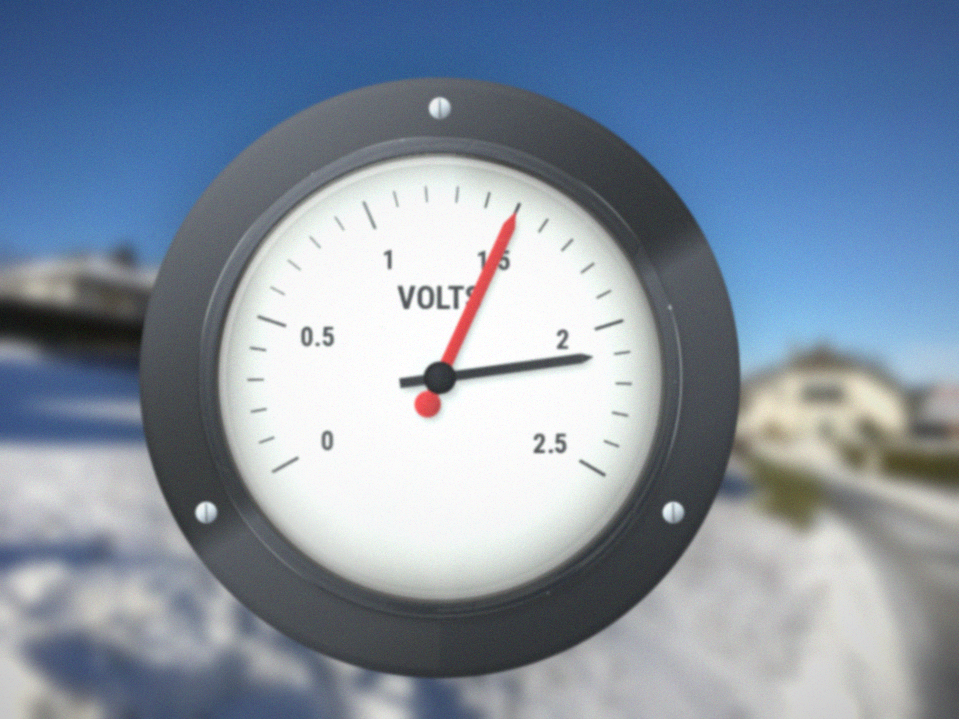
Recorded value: 1.5; V
